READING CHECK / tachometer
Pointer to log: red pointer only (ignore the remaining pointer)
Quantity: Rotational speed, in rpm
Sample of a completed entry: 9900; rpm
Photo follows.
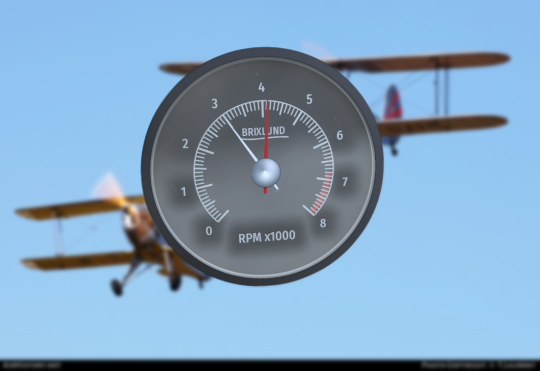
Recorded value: 4100; rpm
